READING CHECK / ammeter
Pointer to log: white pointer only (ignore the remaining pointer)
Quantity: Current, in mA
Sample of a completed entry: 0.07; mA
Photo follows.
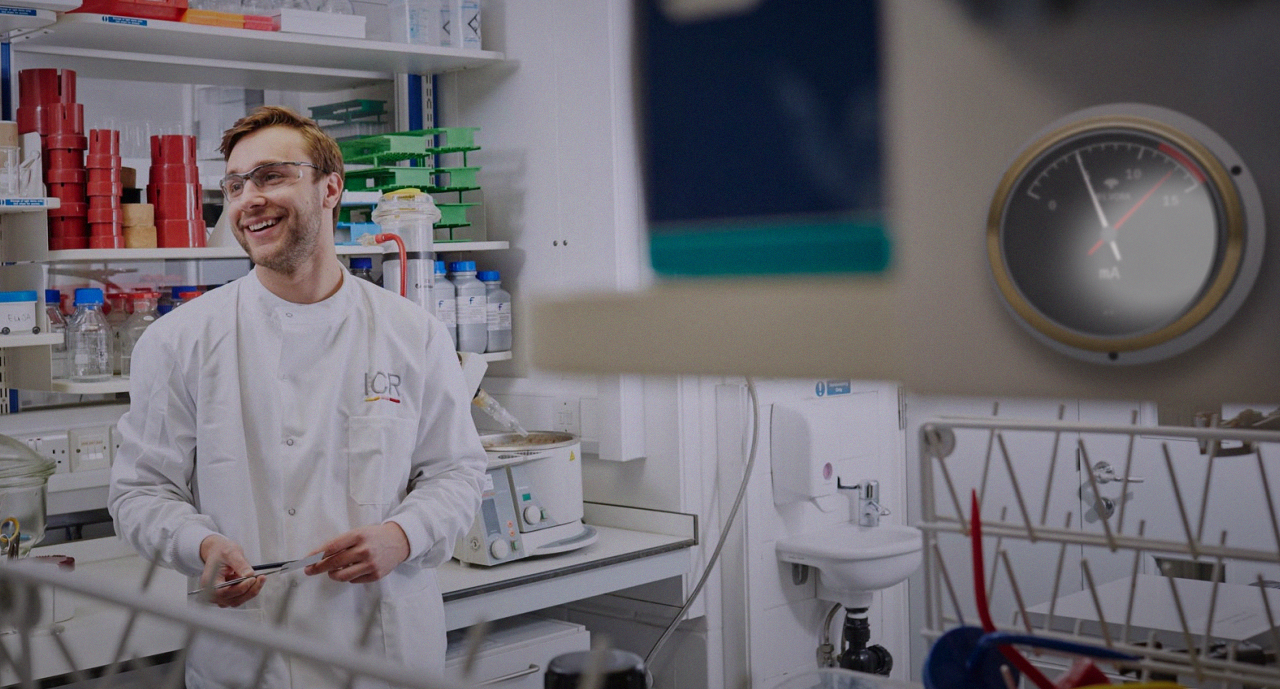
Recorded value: 5; mA
